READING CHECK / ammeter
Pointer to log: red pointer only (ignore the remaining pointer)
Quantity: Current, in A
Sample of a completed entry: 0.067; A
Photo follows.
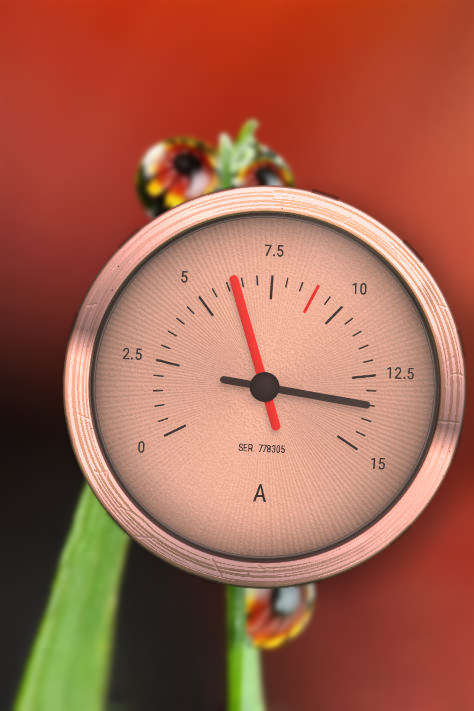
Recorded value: 6.25; A
